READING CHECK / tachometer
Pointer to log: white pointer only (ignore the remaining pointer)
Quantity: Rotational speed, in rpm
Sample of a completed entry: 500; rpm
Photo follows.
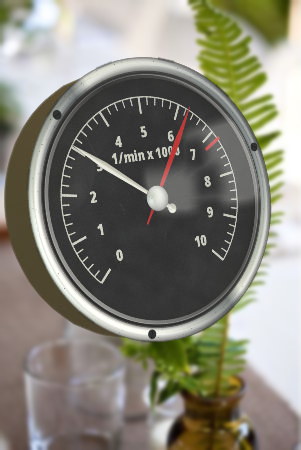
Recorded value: 3000; rpm
